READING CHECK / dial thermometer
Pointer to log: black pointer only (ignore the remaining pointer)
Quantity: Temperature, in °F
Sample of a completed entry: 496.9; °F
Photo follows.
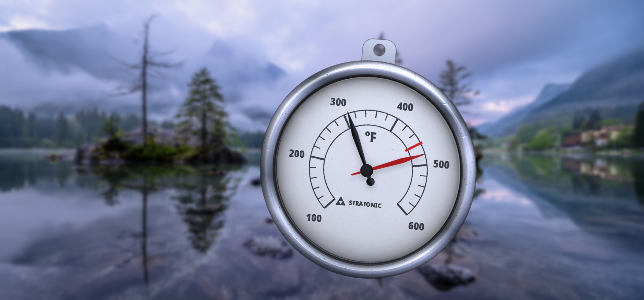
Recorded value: 310; °F
